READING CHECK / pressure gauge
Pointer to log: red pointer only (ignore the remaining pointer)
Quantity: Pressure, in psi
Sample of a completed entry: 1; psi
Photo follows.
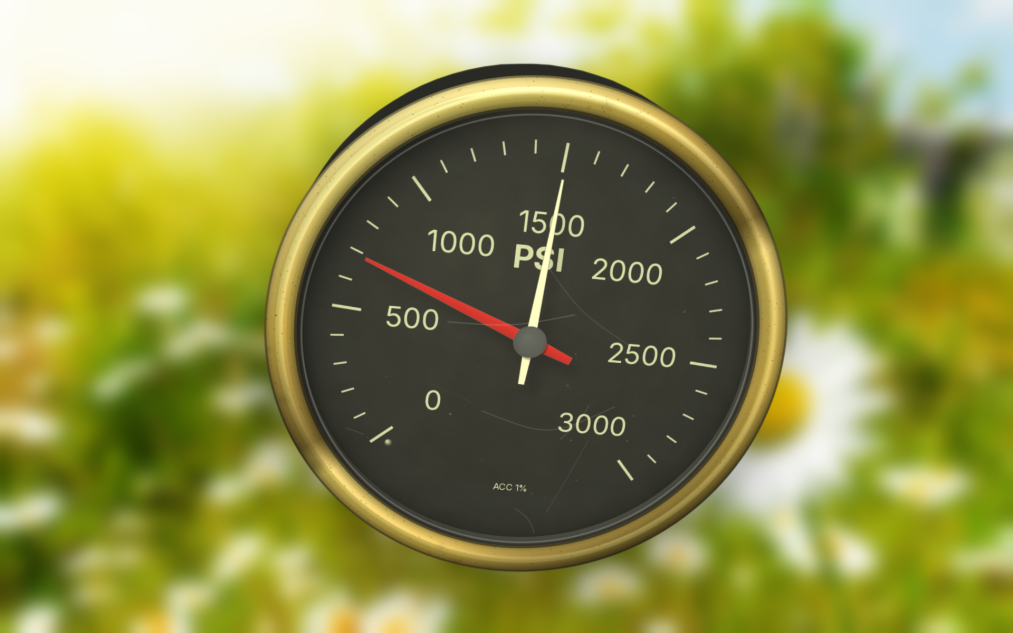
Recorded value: 700; psi
